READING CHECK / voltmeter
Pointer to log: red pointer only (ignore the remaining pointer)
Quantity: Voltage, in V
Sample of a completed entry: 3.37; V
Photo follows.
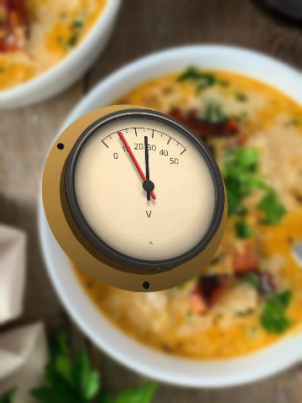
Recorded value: 10; V
